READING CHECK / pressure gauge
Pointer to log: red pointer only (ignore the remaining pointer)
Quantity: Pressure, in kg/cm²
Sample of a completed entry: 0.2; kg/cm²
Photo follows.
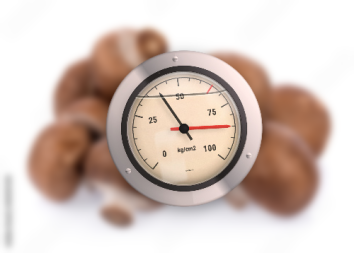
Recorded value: 85; kg/cm²
